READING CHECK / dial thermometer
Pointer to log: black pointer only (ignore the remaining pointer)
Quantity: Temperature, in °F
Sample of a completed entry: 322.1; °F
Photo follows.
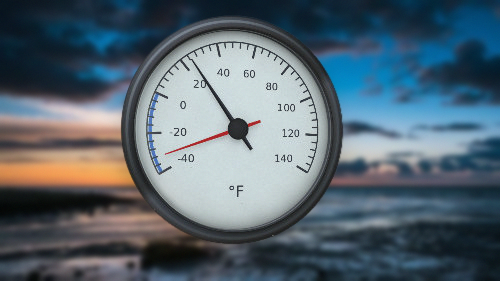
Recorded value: 24; °F
